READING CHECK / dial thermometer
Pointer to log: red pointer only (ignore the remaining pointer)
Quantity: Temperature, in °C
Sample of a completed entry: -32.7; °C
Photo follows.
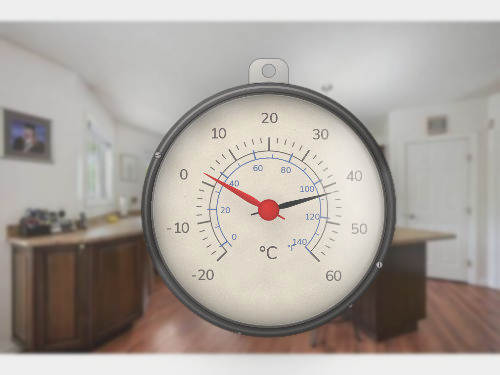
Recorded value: 2; °C
